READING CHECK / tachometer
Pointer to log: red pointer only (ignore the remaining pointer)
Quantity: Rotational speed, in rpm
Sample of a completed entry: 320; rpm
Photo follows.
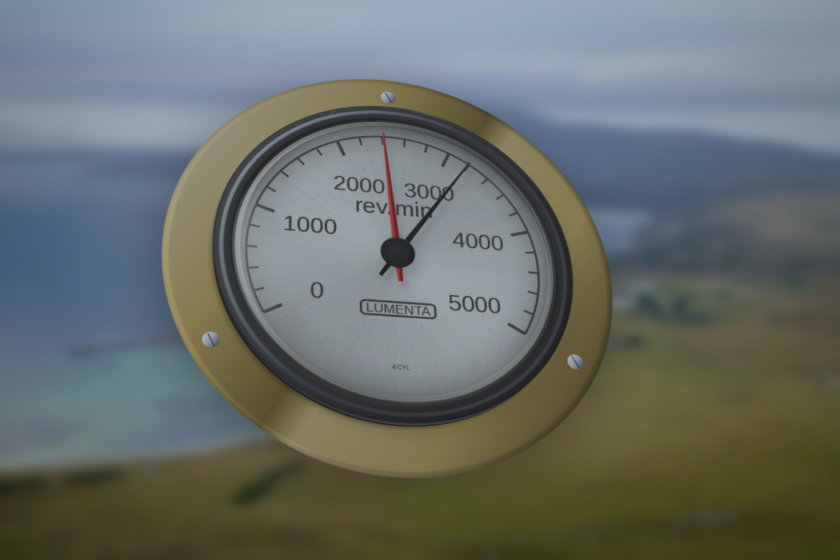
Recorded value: 2400; rpm
